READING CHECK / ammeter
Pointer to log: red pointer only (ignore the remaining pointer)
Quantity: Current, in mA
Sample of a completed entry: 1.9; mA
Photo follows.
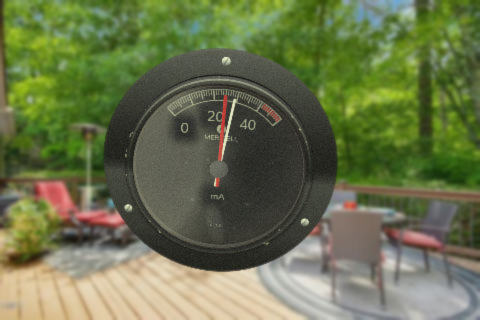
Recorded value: 25; mA
